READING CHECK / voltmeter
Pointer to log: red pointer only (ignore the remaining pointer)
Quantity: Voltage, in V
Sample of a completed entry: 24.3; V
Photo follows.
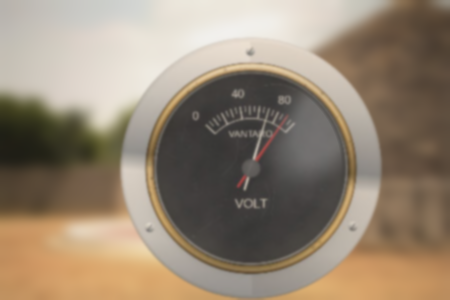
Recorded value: 90; V
